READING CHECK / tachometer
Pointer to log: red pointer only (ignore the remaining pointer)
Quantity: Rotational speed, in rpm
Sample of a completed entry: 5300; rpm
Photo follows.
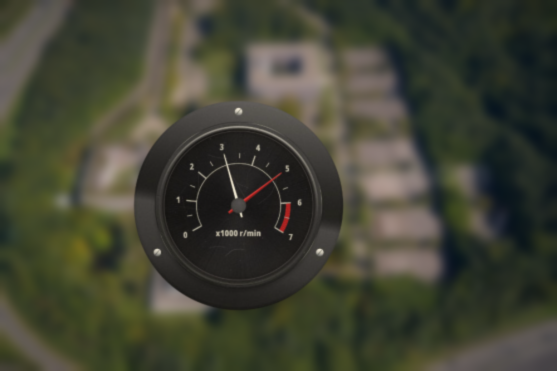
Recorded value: 5000; rpm
